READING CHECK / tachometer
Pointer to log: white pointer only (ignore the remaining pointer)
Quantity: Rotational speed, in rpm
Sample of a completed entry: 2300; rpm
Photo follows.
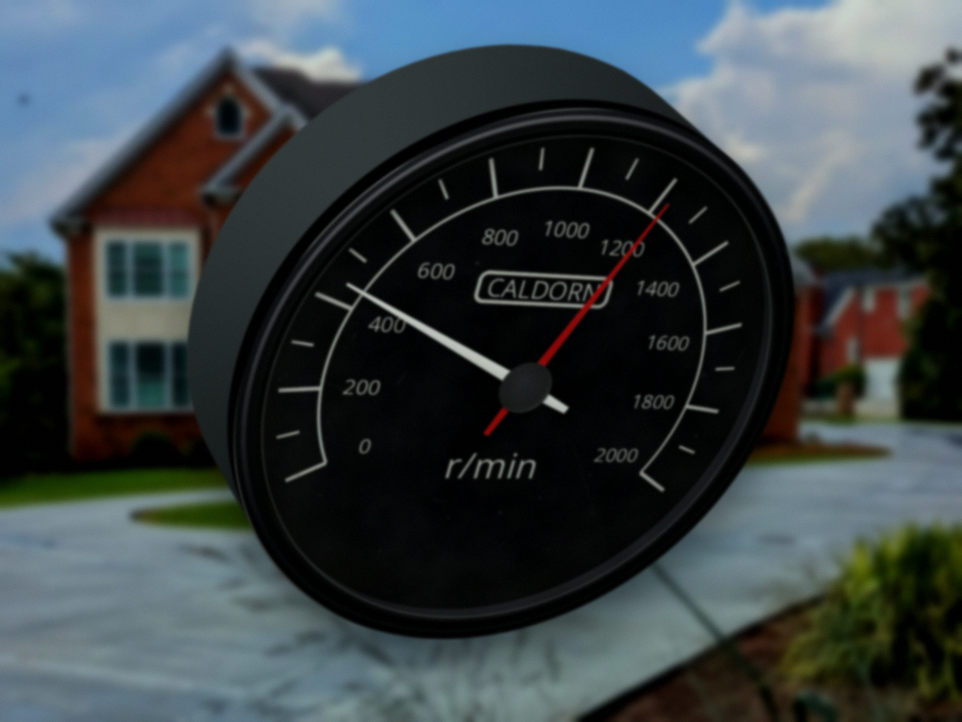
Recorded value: 450; rpm
